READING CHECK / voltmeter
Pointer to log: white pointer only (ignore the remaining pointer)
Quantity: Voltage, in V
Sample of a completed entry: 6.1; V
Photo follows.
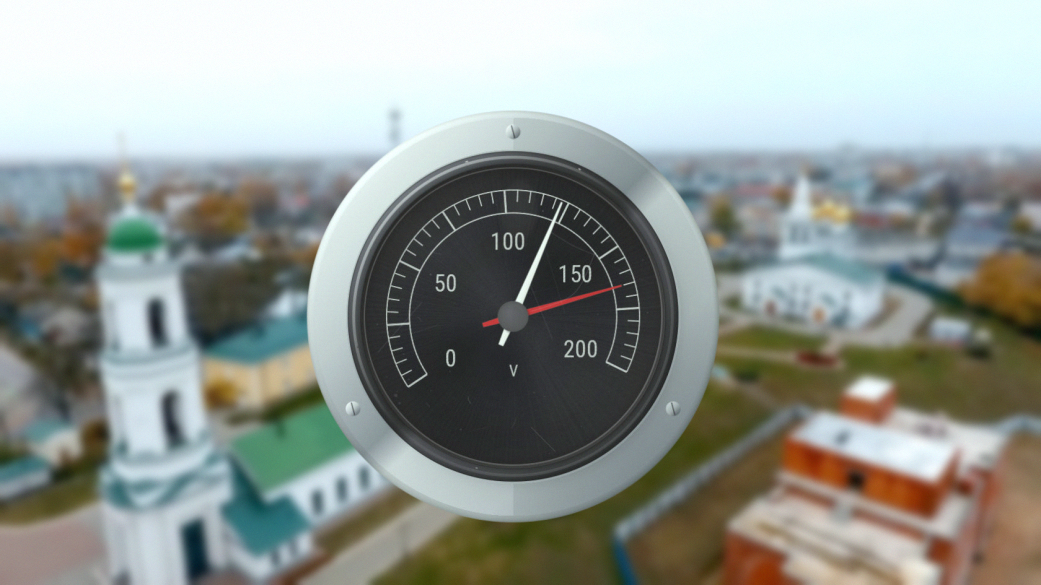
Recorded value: 122.5; V
